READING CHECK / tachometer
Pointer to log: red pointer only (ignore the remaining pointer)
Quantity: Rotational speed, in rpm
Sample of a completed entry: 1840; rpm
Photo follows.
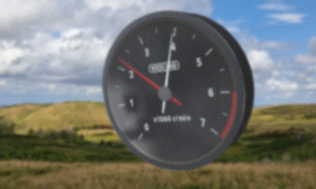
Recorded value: 2250; rpm
